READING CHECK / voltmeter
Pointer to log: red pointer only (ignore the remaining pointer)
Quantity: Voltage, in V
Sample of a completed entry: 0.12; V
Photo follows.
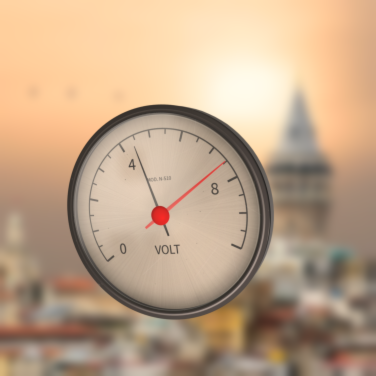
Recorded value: 7.5; V
